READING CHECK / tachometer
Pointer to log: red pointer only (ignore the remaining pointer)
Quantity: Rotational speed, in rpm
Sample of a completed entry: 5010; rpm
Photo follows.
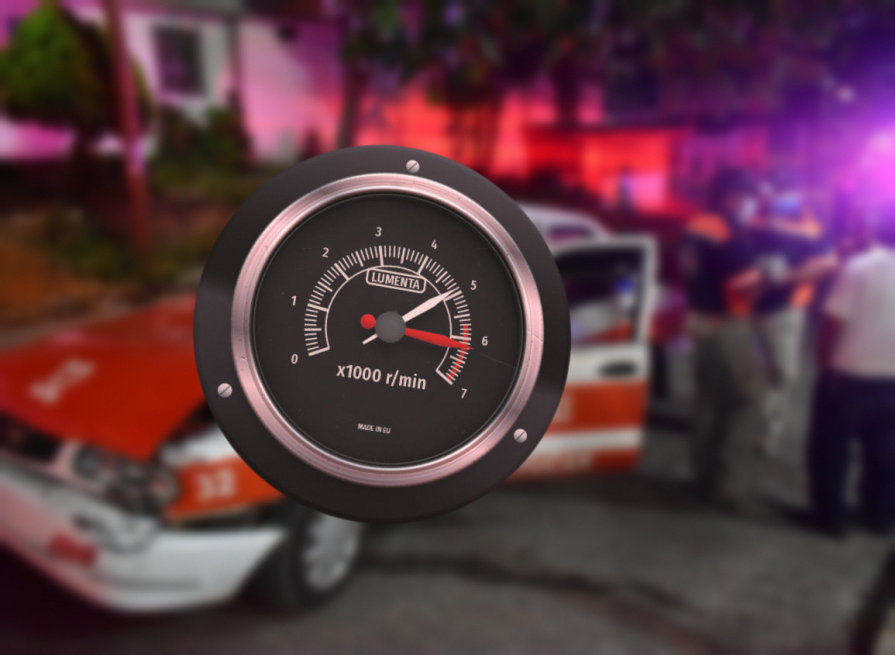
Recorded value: 6200; rpm
